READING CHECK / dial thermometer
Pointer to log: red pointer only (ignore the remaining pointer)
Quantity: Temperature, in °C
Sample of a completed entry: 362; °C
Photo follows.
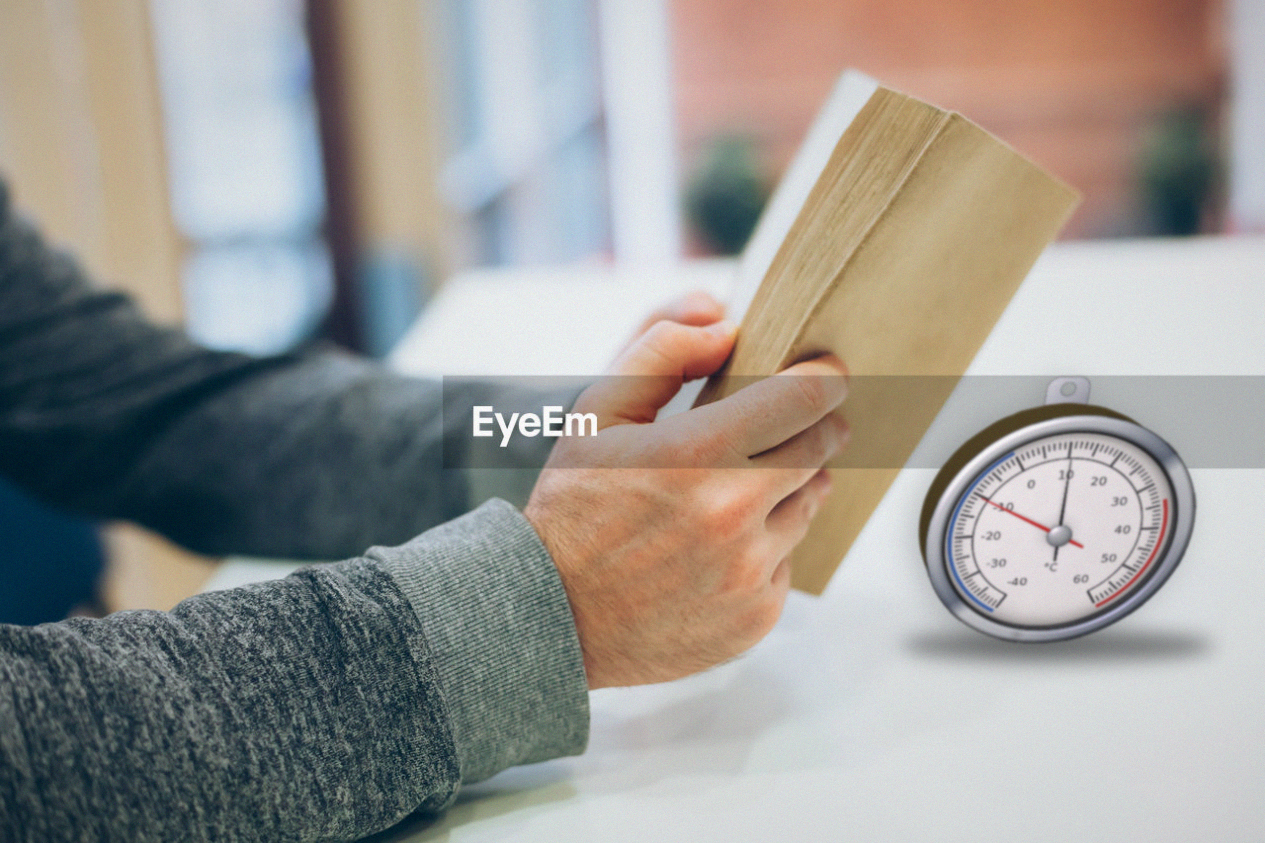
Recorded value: -10; °C
